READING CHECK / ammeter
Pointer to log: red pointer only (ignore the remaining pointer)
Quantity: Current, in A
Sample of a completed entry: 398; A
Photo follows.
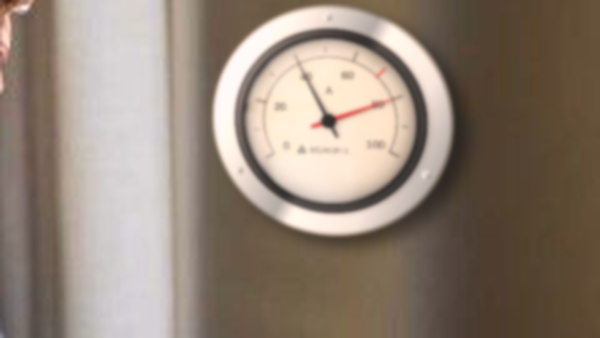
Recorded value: 80; A
